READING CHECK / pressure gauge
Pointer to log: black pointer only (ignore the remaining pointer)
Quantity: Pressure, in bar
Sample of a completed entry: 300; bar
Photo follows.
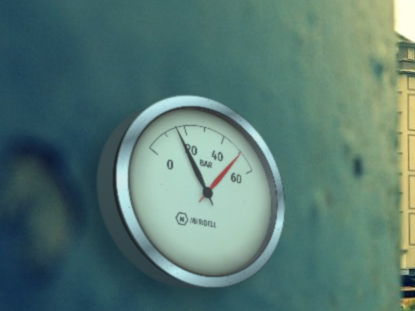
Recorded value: 15; bar
